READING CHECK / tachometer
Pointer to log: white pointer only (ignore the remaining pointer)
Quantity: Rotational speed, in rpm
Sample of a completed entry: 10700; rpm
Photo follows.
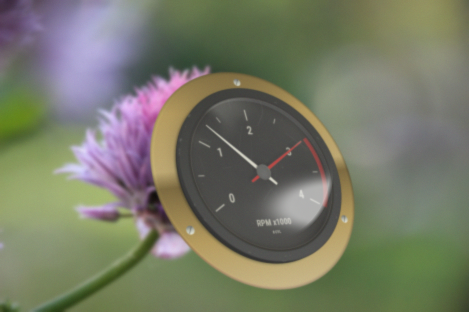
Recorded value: 1250; rpm
